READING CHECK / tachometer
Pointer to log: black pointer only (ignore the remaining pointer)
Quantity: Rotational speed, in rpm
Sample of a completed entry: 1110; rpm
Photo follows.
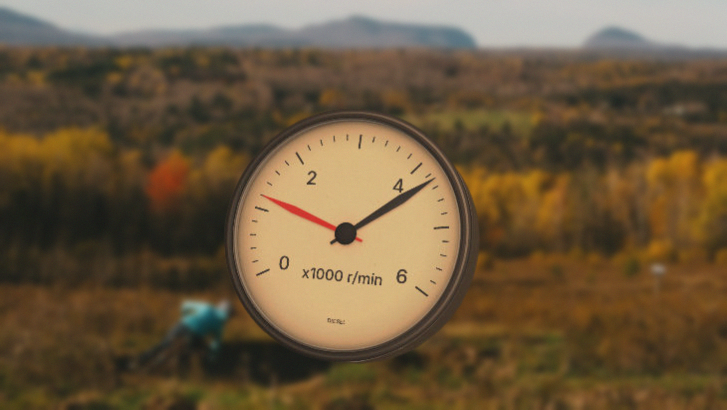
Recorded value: 4300; rpm
